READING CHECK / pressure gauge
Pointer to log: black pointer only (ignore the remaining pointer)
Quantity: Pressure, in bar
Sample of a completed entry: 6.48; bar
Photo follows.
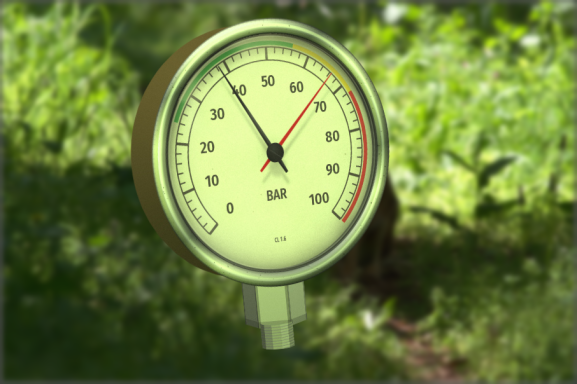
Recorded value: 38; bar
